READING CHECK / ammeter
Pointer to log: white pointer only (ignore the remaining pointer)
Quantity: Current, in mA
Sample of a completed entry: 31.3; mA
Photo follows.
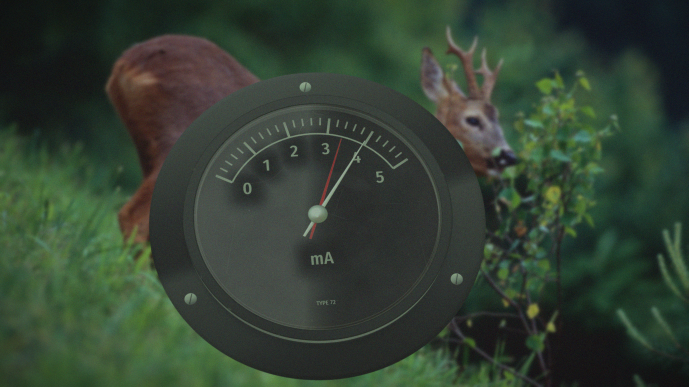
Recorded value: 4; mA
